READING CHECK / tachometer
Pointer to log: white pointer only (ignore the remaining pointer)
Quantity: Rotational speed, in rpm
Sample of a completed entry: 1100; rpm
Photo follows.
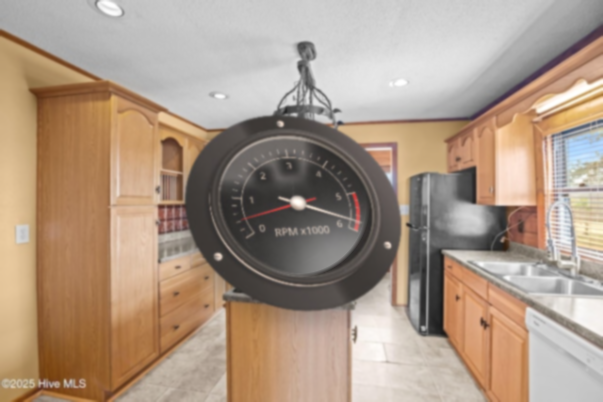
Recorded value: 5800; rpm
